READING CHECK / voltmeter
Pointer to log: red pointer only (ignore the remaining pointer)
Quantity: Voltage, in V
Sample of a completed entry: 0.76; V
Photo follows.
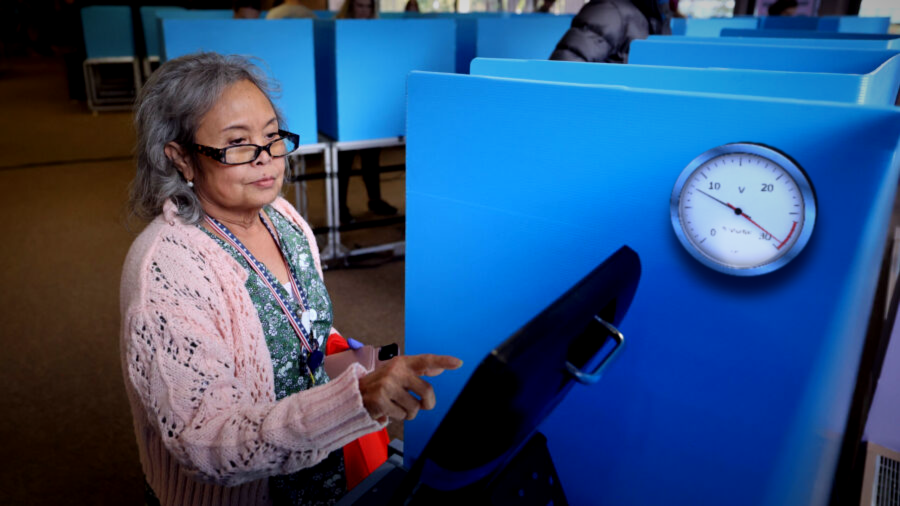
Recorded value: 29; V
